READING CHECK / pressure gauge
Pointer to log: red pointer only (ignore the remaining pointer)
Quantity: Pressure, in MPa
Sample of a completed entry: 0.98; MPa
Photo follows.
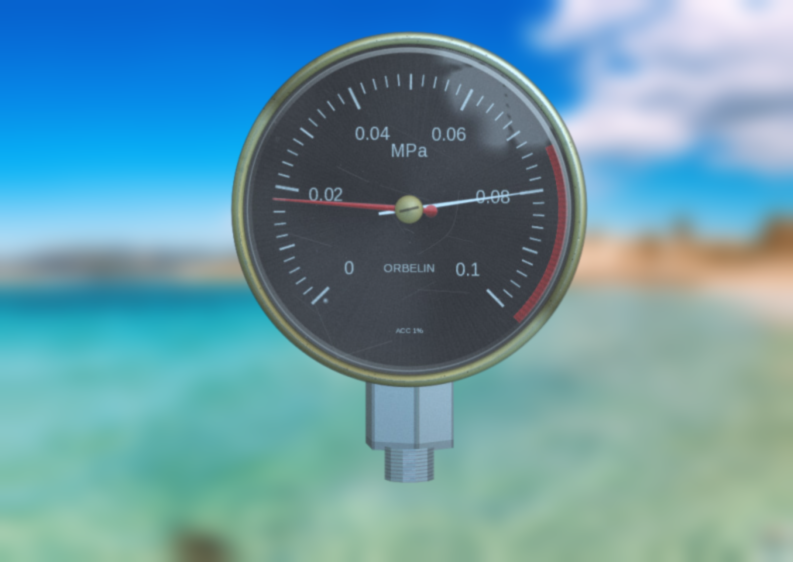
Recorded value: 0.018; MPa
